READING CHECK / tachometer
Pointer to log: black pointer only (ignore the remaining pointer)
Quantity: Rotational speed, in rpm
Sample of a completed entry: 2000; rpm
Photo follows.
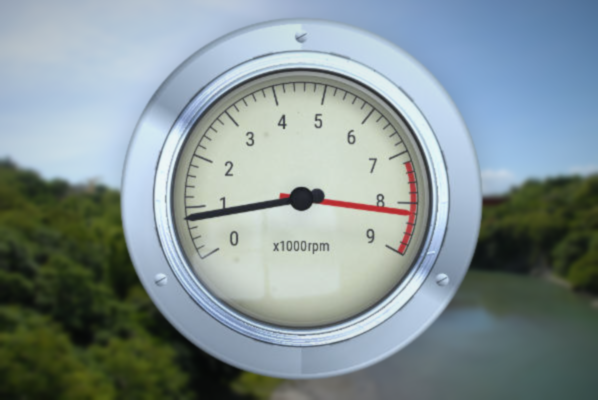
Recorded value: 800; rpm
